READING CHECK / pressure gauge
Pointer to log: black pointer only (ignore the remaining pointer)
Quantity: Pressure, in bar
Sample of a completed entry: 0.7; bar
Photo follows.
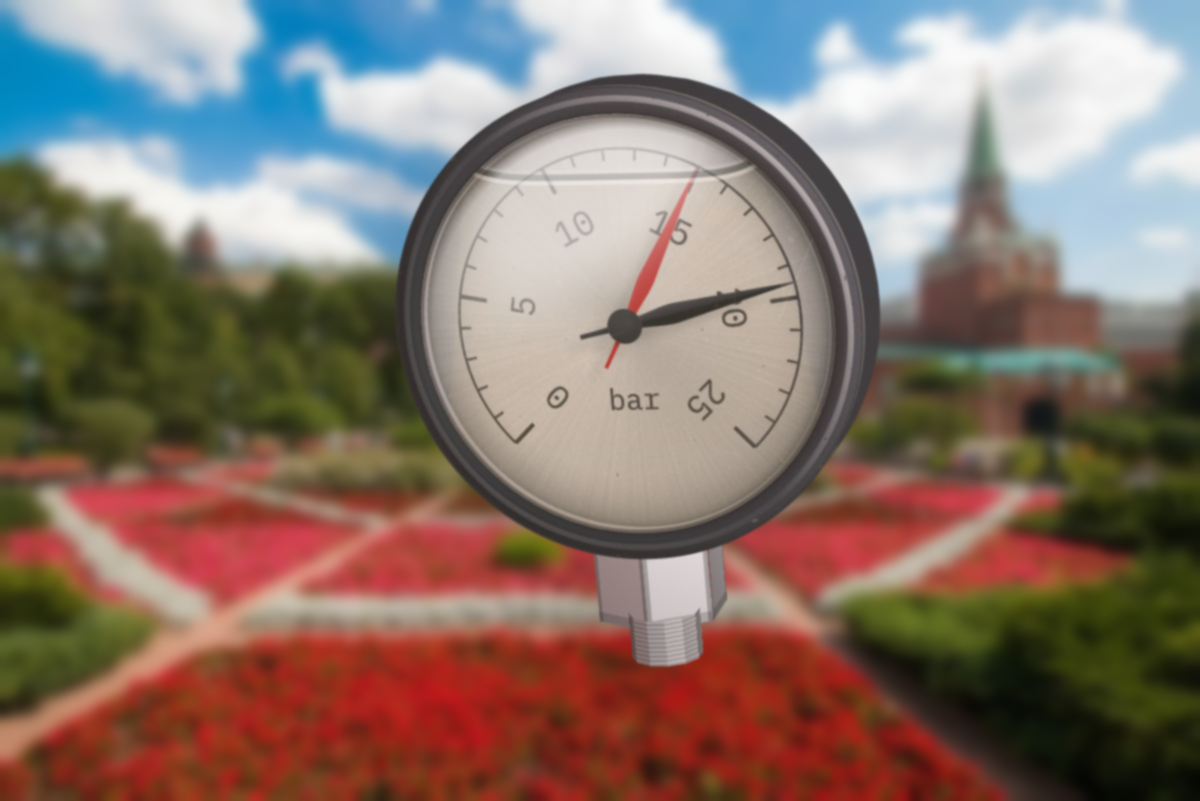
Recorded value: 19.5; bar
